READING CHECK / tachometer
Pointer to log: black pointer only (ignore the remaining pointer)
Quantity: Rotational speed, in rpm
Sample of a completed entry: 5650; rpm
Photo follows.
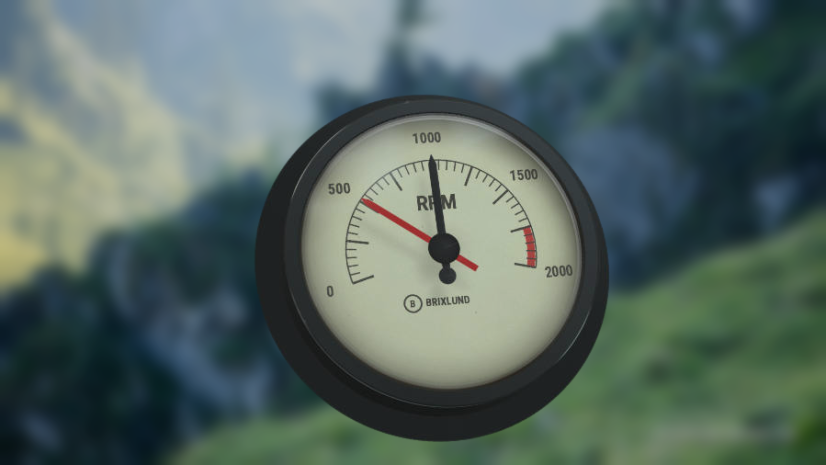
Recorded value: 1000; rpm
